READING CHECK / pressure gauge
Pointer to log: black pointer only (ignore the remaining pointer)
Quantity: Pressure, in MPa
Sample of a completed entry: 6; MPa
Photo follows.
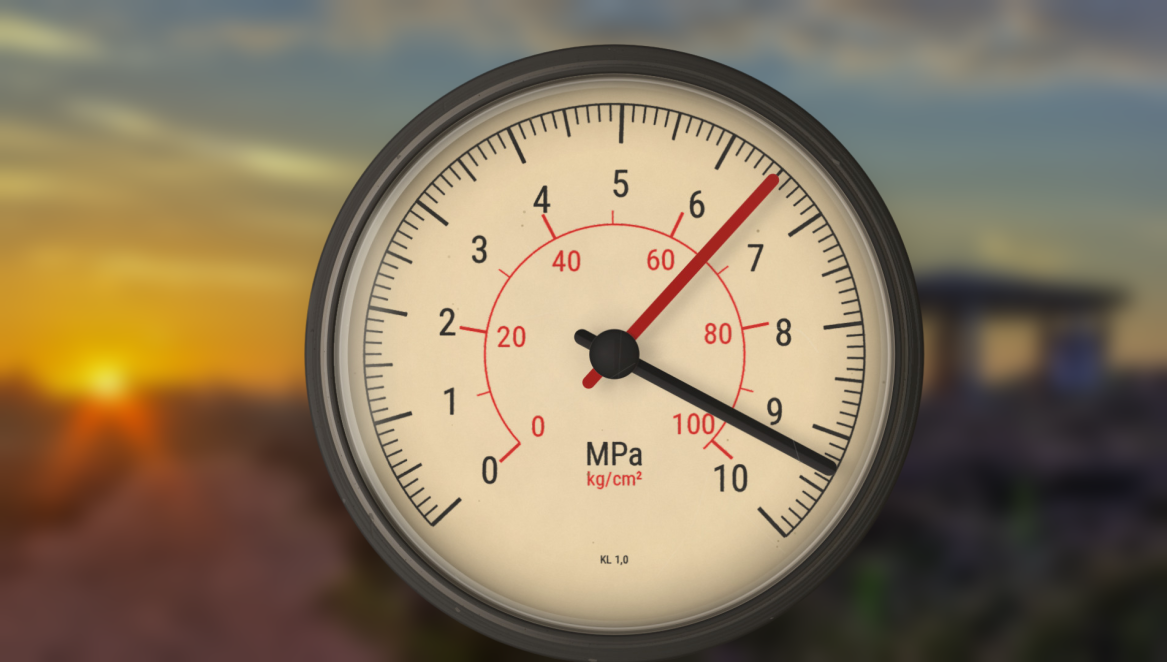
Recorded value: 9.3; MPa
